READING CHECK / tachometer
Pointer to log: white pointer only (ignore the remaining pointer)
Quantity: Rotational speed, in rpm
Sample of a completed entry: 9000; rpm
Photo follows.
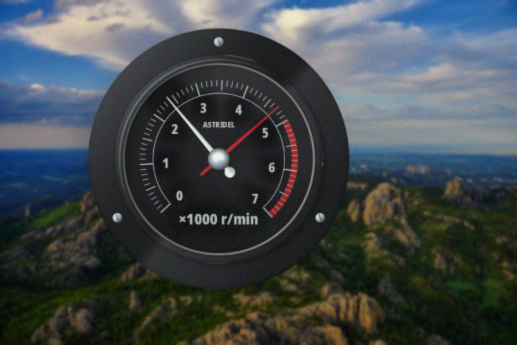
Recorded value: 2400; rpm
